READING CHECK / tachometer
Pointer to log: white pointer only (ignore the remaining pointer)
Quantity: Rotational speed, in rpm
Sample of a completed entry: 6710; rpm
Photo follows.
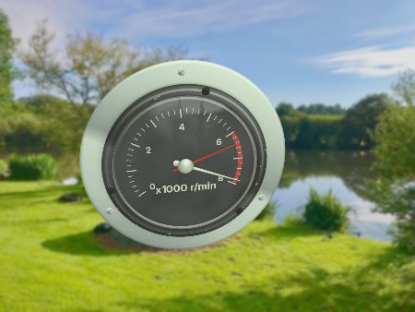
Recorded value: 7800; rpm
